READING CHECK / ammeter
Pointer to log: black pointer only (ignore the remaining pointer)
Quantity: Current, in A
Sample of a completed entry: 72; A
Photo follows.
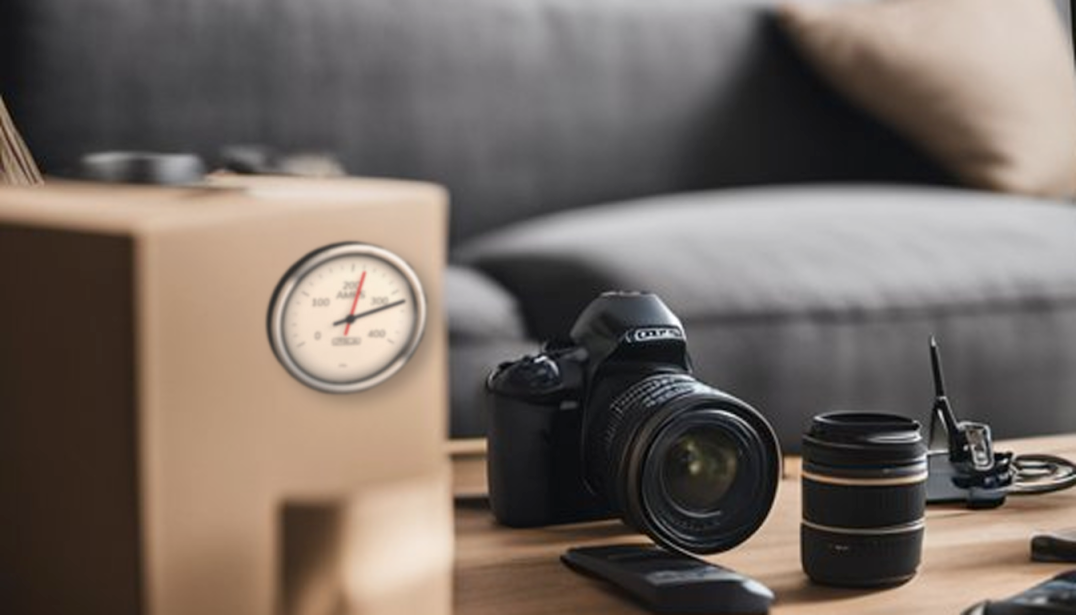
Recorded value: 320; A
